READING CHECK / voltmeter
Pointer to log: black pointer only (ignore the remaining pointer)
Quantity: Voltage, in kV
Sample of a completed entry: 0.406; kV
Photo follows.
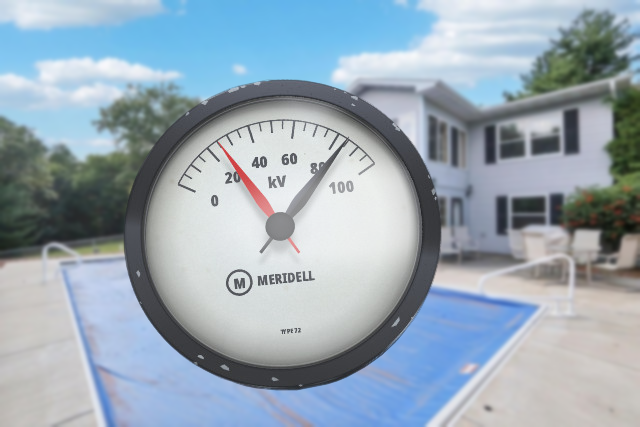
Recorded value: 85; kV
